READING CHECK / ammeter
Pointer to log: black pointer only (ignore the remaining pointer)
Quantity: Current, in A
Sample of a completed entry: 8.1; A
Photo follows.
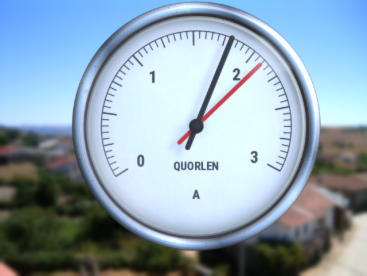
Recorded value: 1.8; A
